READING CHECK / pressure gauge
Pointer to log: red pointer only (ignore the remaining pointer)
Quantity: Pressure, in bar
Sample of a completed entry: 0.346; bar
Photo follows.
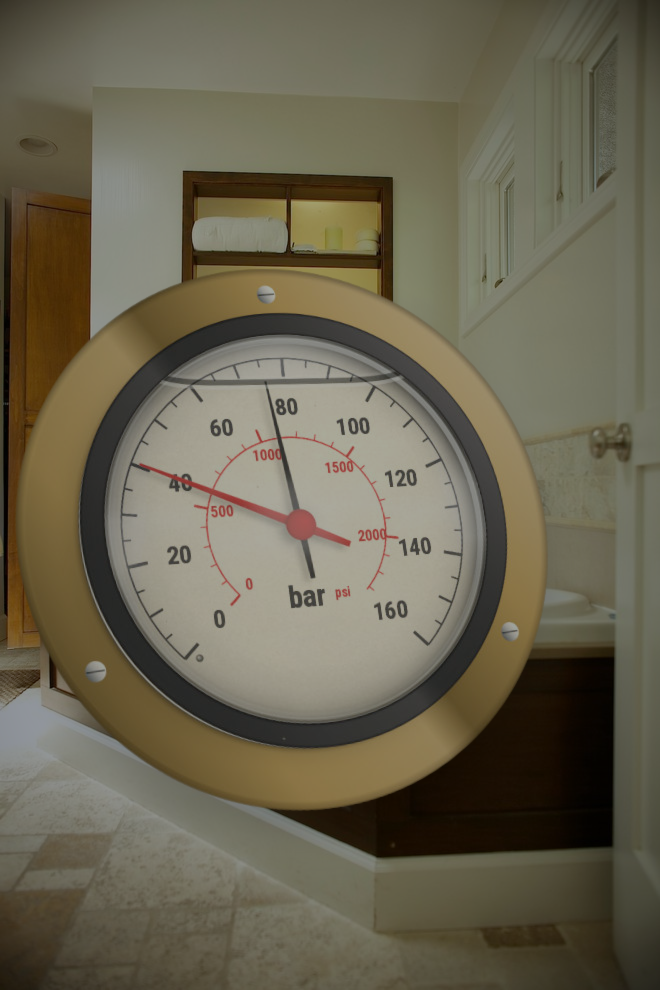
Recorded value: 40; bar
